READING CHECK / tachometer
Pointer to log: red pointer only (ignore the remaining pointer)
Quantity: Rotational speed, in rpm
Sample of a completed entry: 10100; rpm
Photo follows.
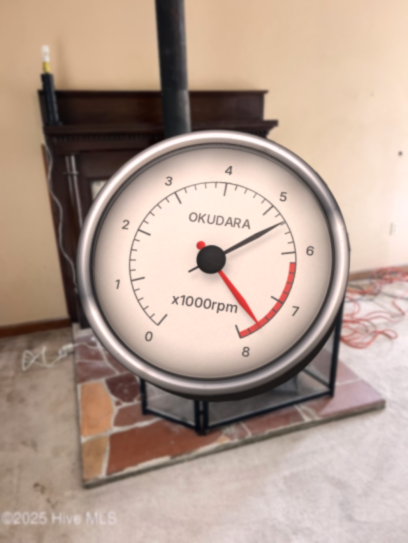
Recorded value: 7600; rpm
